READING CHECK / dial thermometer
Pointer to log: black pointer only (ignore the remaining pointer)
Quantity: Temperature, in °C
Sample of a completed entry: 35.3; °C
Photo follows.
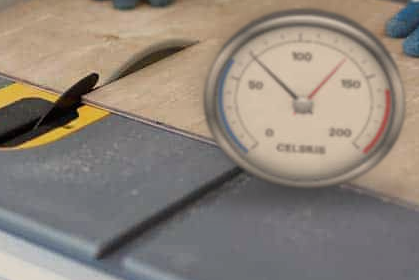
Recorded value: 70; °C
